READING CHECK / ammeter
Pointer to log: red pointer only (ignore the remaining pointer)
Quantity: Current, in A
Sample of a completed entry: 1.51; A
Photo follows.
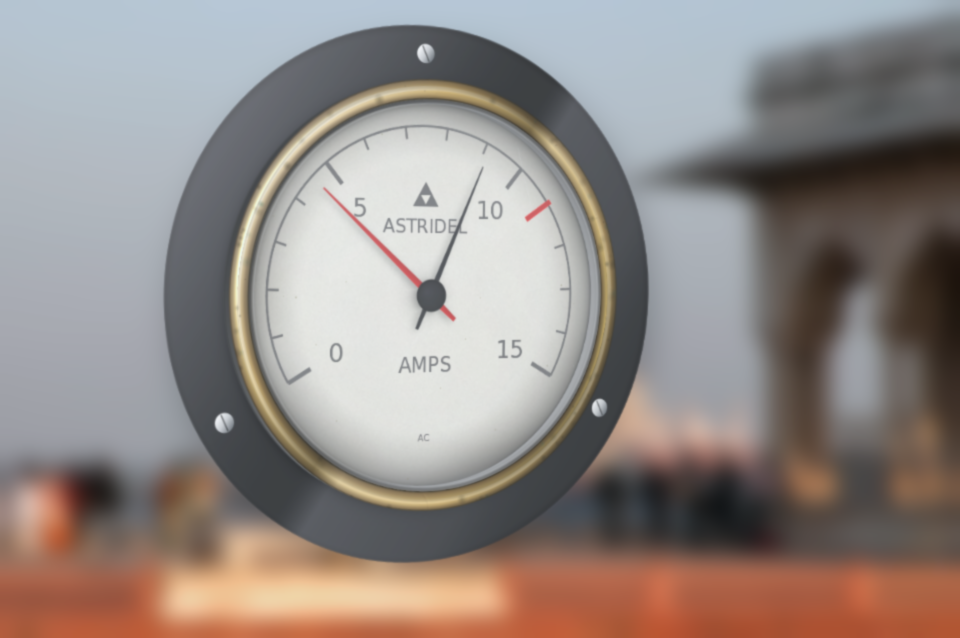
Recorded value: 4.5; A
